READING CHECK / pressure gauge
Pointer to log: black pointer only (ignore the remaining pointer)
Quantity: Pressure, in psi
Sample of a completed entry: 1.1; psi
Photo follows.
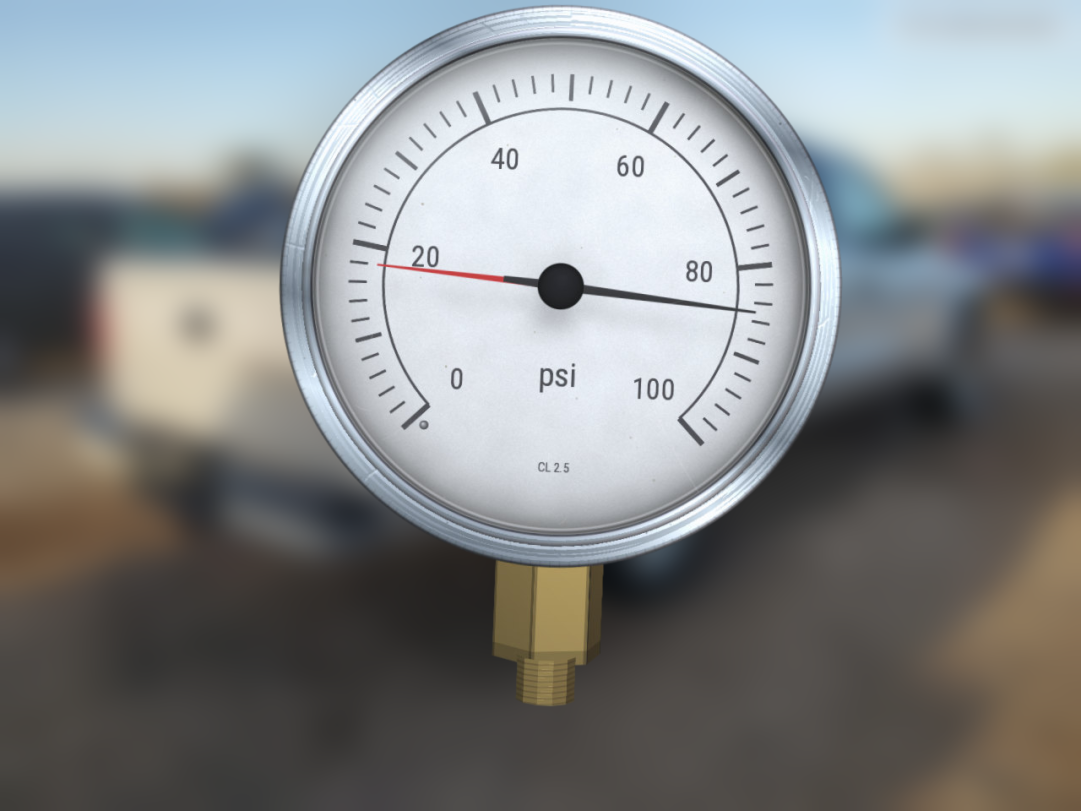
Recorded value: 85; psi
